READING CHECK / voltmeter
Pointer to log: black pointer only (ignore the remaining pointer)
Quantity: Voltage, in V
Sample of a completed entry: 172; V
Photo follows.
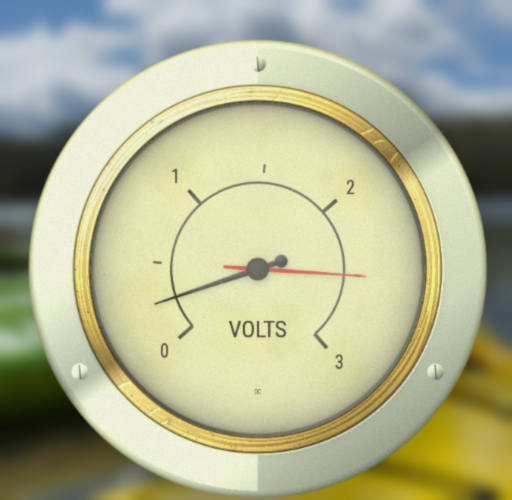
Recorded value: 0.25; V
